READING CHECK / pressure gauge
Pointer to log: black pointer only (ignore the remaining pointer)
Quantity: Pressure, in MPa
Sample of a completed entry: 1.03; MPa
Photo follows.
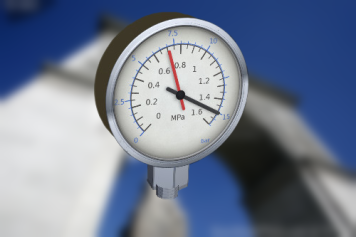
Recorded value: 1.5; MPa
